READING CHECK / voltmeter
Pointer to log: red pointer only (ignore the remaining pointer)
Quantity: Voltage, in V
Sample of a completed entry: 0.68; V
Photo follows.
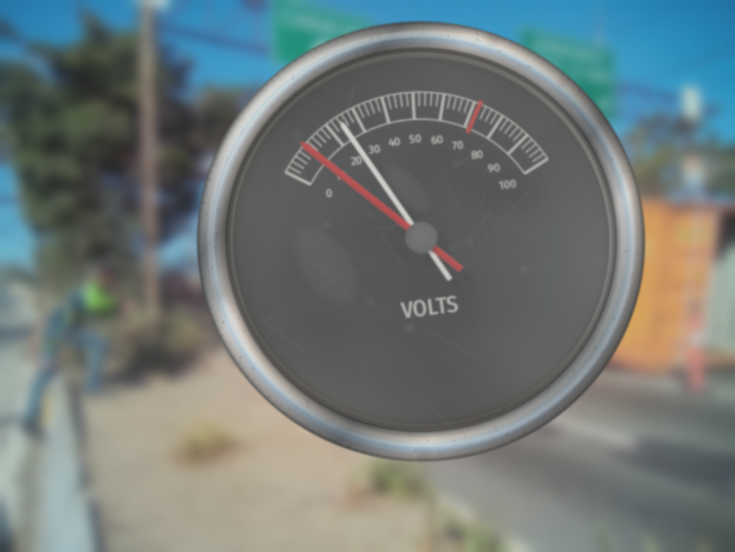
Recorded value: 10; V
